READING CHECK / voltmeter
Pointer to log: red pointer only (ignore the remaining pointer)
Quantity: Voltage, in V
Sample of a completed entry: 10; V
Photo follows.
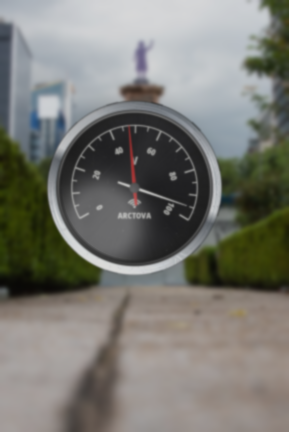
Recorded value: 47.5; V
